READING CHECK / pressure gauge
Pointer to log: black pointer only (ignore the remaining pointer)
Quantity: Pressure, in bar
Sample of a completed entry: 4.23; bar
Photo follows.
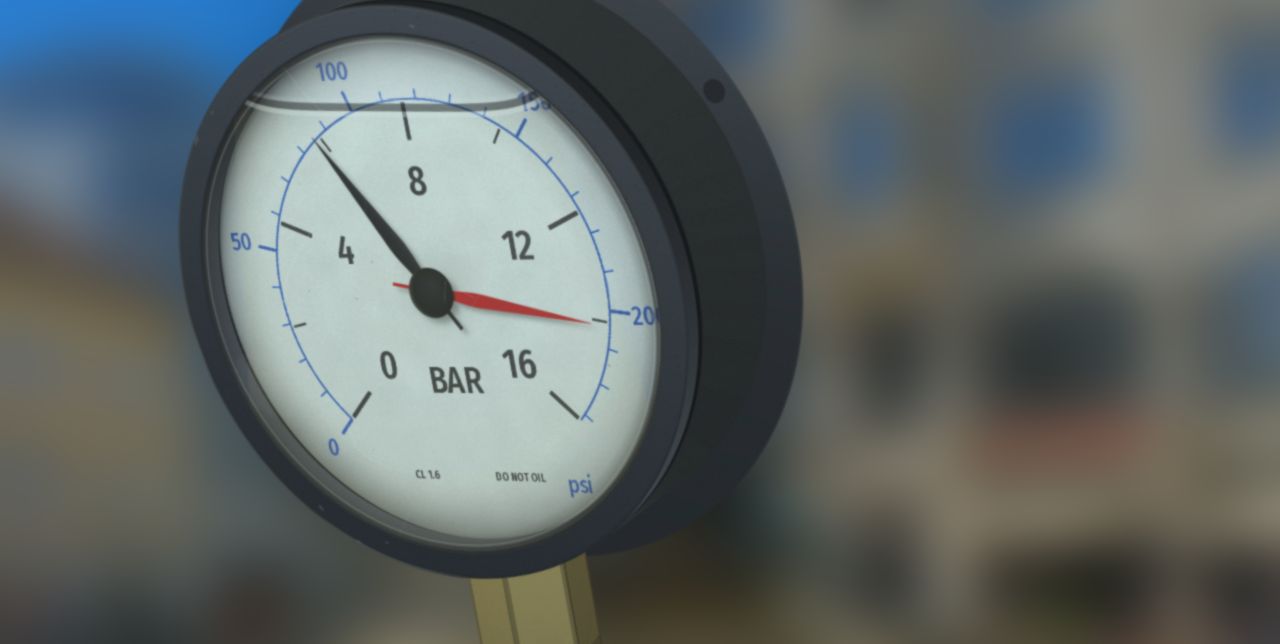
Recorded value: 6; bar
